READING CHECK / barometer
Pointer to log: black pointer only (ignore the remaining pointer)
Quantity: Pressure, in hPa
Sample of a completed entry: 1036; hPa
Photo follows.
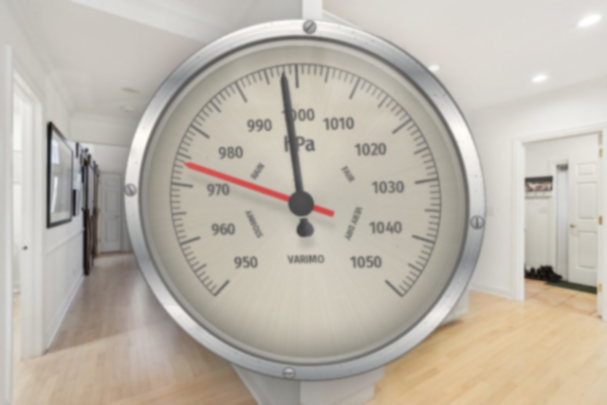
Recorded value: 998; hPa
